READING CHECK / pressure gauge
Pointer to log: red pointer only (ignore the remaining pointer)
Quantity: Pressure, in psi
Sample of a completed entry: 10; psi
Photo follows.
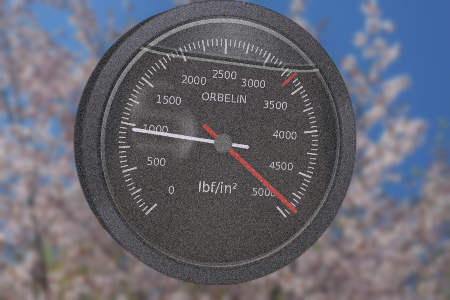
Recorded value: 4900; psi
